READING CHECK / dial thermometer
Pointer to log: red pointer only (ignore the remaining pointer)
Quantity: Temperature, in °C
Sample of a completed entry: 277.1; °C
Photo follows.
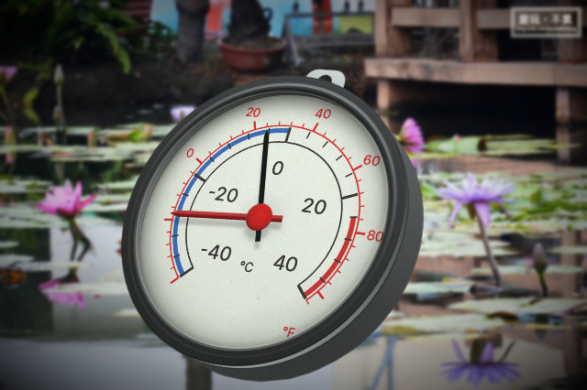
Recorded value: -28; °C
